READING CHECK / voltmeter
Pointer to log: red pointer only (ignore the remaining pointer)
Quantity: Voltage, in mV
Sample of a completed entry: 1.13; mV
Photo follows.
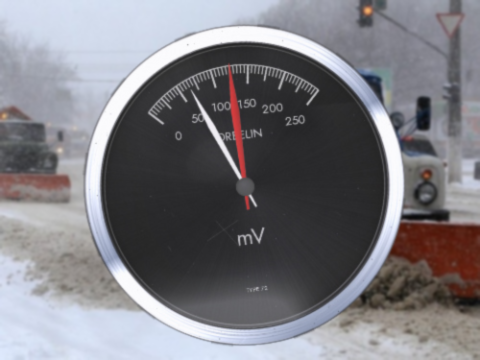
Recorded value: 125; mV
